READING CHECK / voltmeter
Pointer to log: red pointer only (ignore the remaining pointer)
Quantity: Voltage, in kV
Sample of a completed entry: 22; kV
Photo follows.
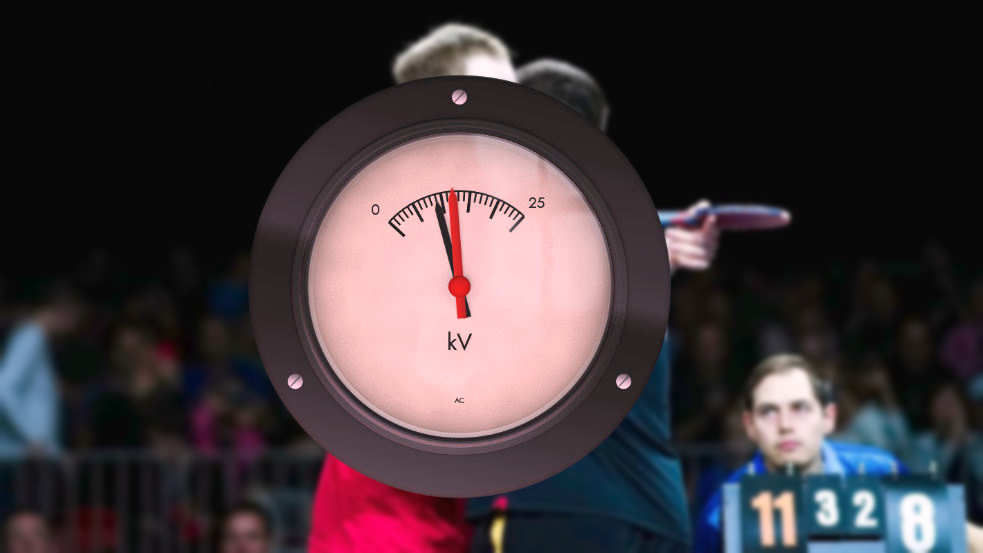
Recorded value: 12; kV
